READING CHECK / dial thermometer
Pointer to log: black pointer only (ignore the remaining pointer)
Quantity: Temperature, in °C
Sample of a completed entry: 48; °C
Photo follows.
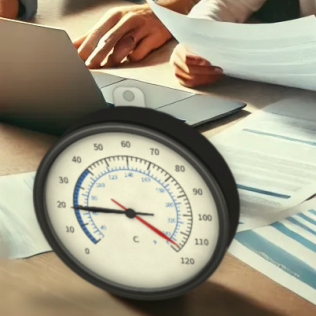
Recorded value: 20; °C
